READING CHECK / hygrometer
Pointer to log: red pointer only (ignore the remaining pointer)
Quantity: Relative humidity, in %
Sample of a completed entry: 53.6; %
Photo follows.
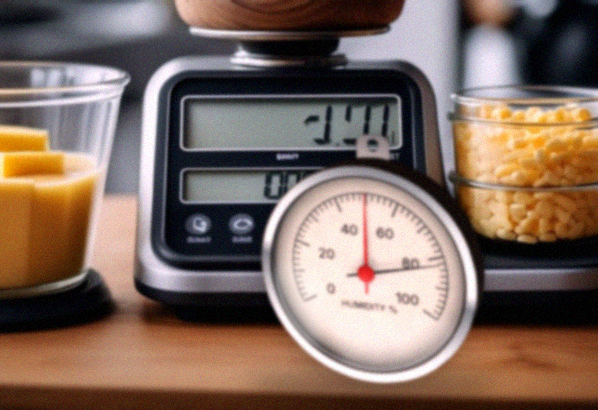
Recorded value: 50; %
